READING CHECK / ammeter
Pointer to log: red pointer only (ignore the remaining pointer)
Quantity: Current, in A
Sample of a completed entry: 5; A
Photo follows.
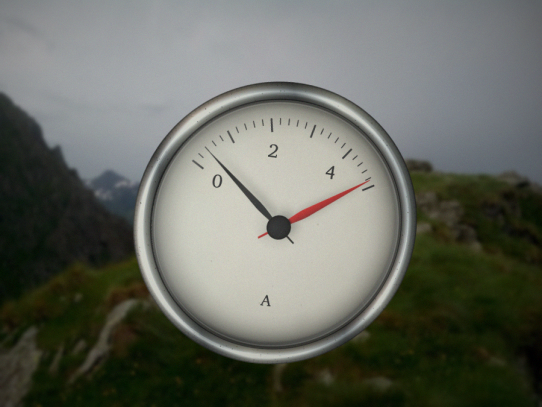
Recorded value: 4.8; A
